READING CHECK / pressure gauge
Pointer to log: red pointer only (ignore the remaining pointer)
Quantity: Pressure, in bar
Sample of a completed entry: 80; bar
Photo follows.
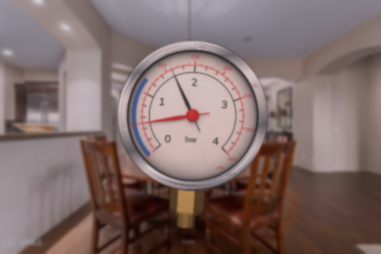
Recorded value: 0.5; bar
